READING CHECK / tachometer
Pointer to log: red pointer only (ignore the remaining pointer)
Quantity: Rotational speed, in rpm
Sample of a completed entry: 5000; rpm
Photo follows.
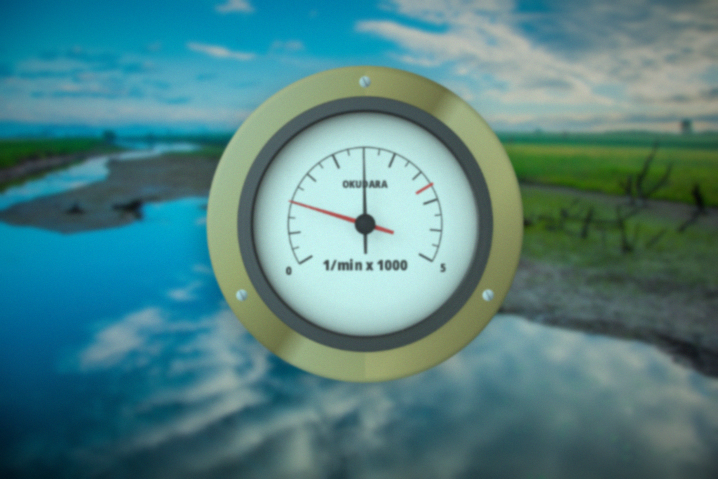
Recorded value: 1000; rpm
